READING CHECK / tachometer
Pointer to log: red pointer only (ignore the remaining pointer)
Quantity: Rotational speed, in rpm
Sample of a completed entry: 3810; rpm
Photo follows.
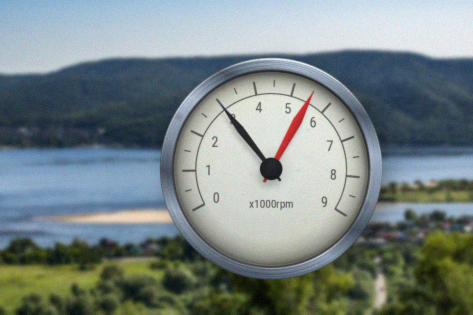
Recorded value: 5500; rpm
